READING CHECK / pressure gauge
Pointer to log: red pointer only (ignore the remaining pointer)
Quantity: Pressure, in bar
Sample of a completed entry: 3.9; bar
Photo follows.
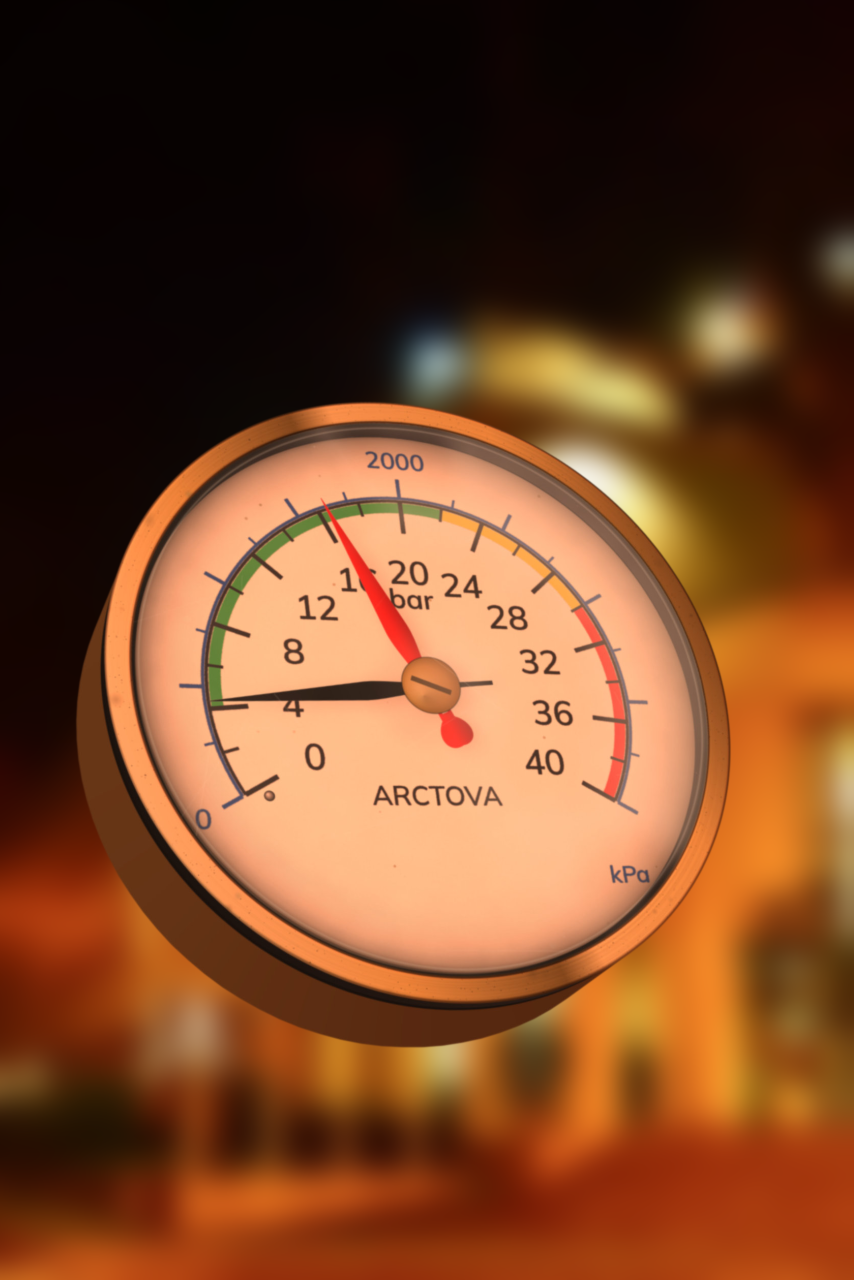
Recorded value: 16; bar
